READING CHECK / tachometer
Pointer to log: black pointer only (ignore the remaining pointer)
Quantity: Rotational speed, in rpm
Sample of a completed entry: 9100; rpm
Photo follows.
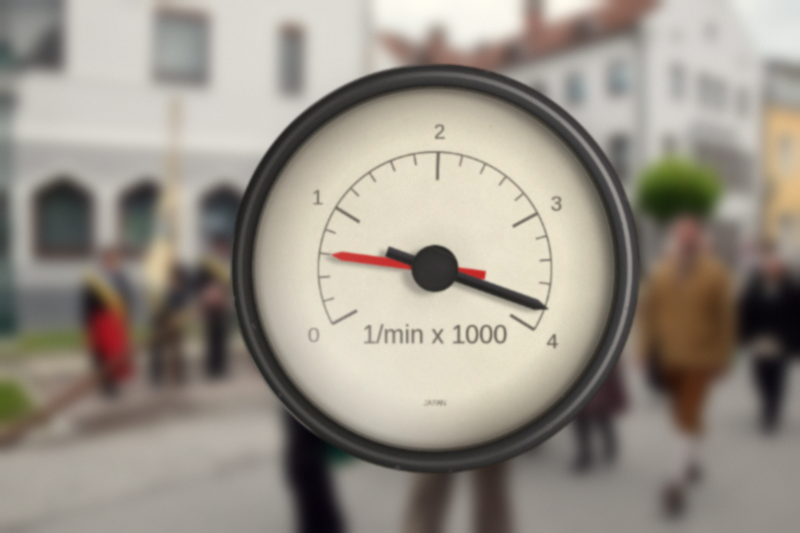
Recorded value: 3800; rpm
